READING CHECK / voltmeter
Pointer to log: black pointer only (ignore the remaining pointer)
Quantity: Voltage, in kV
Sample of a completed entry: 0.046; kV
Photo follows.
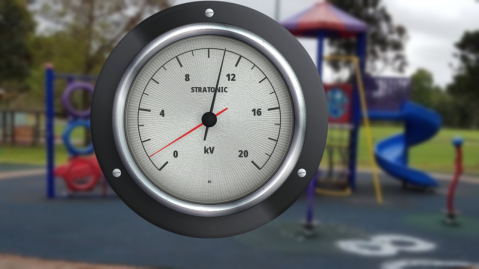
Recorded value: 11; kV
